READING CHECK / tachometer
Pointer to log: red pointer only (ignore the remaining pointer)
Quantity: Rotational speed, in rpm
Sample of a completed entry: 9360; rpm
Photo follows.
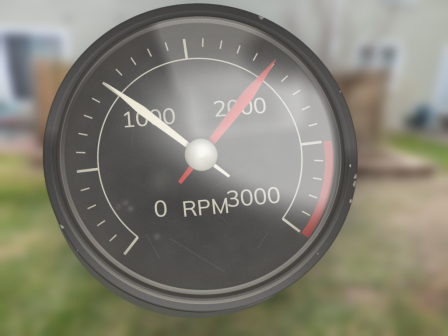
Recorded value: 2000; rpm
